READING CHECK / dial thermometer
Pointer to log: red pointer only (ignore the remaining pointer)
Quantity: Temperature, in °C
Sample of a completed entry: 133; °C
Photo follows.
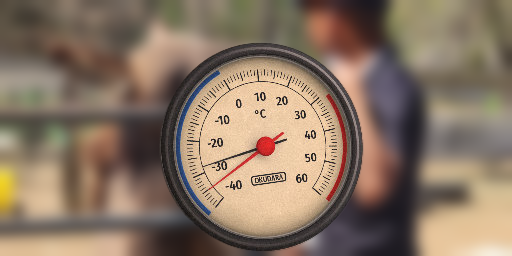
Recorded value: -35; °C
